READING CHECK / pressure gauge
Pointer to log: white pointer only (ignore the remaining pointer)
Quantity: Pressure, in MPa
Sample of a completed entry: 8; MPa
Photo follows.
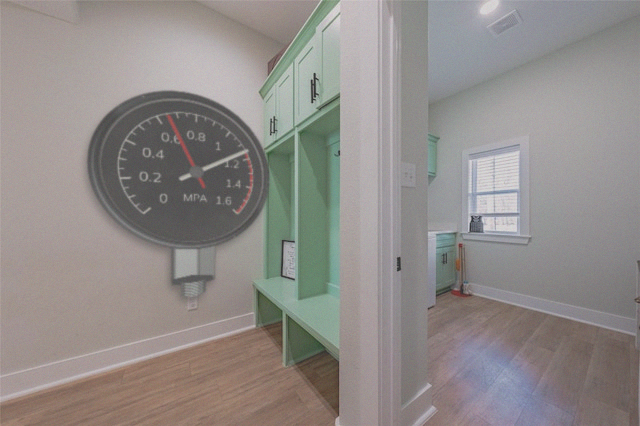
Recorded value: 1.15; MPa
